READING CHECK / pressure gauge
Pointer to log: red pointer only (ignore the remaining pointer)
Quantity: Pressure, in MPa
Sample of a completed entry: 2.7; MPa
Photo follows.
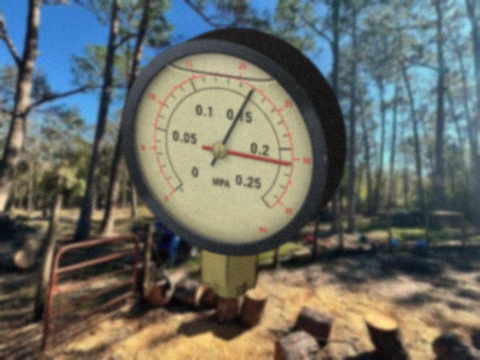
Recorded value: 0.21; MPa
